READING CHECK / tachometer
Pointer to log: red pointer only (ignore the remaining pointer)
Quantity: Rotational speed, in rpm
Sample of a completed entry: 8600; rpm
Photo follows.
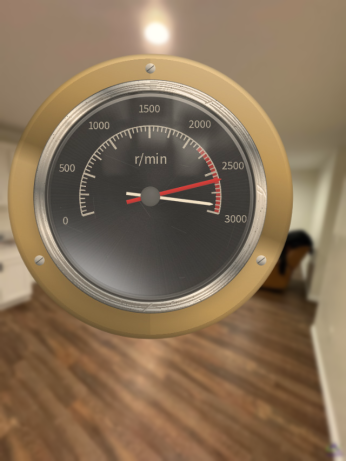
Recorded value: 2600; rpm
